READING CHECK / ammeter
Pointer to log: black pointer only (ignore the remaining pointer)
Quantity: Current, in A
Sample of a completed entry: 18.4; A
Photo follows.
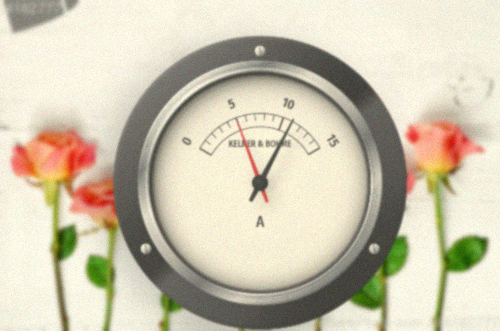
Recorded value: 11; A
